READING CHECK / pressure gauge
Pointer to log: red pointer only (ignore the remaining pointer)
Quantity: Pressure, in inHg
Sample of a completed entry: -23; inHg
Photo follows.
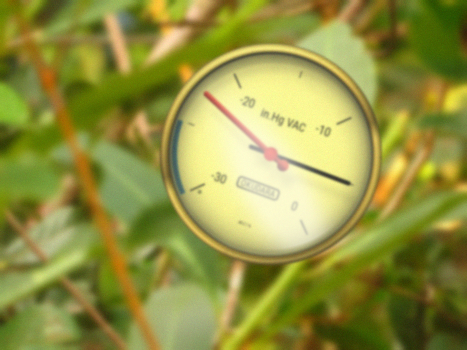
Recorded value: -22.5; inHg
